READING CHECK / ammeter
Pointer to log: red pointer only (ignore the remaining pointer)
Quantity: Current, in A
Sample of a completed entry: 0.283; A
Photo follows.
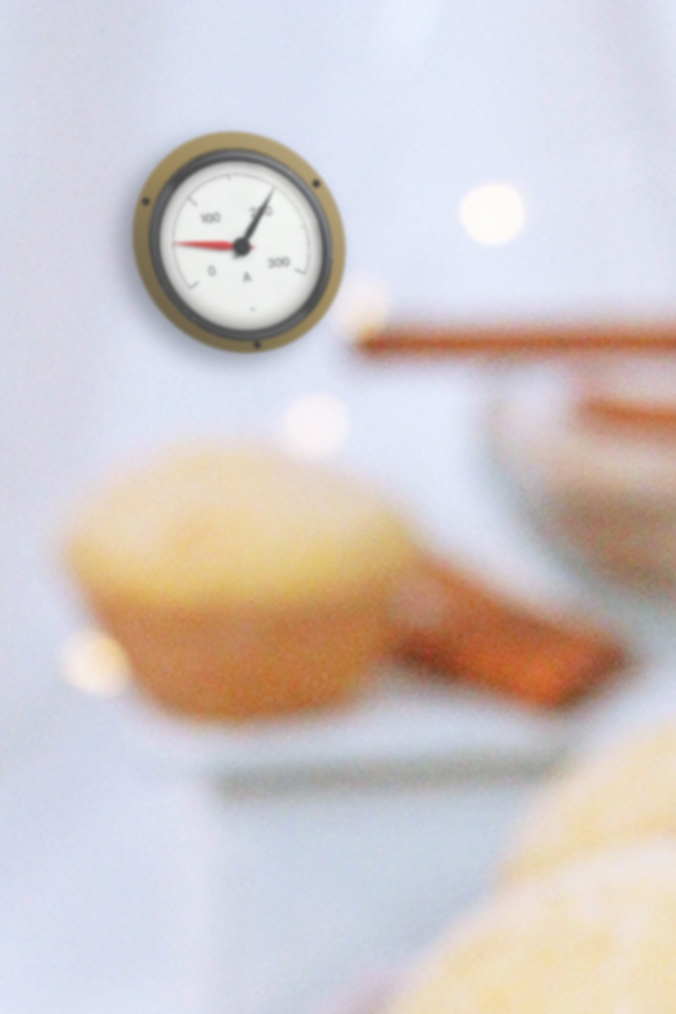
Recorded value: 50; A
